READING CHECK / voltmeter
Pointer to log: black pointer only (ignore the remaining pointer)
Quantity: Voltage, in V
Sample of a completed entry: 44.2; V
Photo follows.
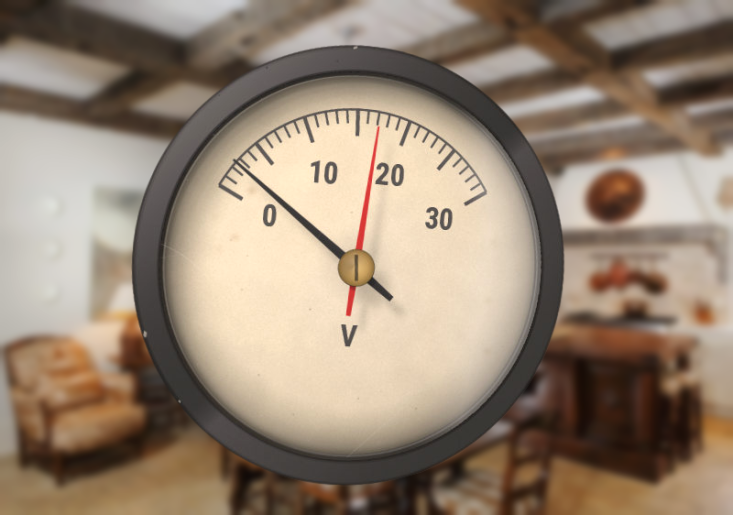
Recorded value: 2.5; V
